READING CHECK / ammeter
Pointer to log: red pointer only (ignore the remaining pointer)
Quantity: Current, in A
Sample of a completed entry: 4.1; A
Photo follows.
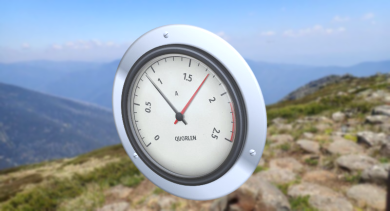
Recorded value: 1.75; A
